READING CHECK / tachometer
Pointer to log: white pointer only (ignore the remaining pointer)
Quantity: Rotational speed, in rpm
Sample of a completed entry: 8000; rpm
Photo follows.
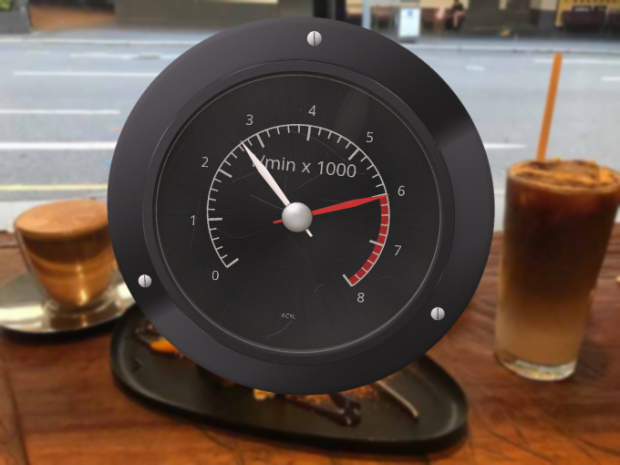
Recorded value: 2700; rpm
